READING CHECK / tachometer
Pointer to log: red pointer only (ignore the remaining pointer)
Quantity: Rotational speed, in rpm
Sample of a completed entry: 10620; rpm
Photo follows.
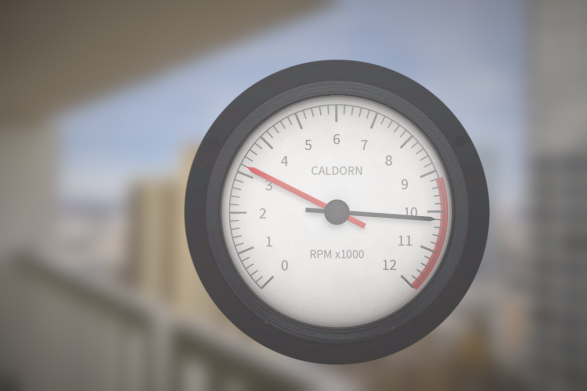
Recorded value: 3200; rpm
